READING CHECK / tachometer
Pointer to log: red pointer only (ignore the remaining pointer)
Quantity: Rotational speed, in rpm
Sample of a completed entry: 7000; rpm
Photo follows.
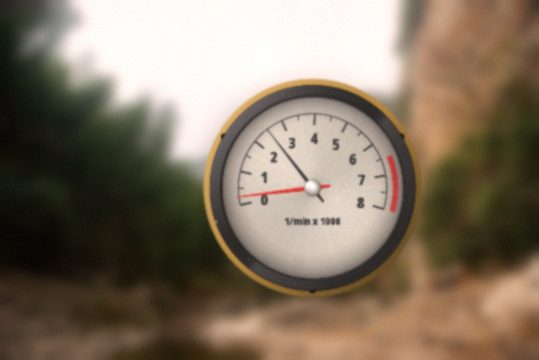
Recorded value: 250; rpm
